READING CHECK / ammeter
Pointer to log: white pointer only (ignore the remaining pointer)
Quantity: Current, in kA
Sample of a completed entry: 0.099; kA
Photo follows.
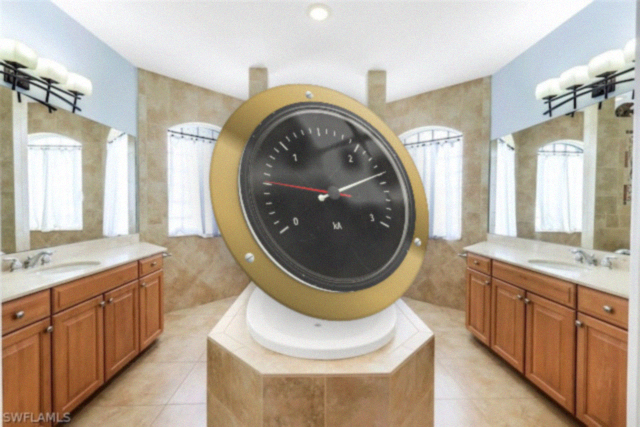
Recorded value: 2.4; kA
